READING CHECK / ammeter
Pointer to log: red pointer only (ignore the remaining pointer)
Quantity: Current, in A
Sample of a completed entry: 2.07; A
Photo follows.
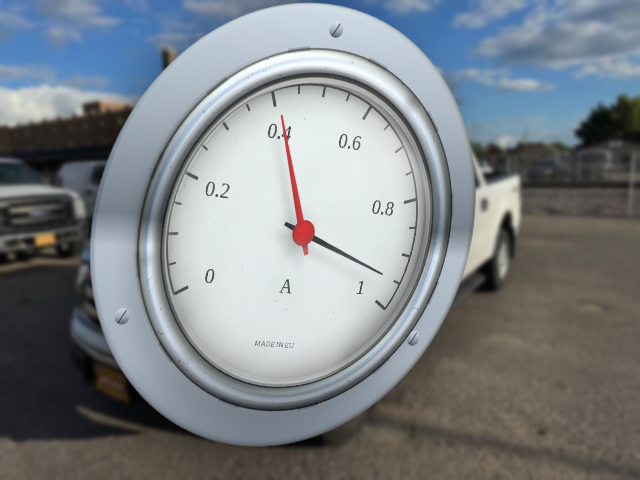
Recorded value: 0.4; A
